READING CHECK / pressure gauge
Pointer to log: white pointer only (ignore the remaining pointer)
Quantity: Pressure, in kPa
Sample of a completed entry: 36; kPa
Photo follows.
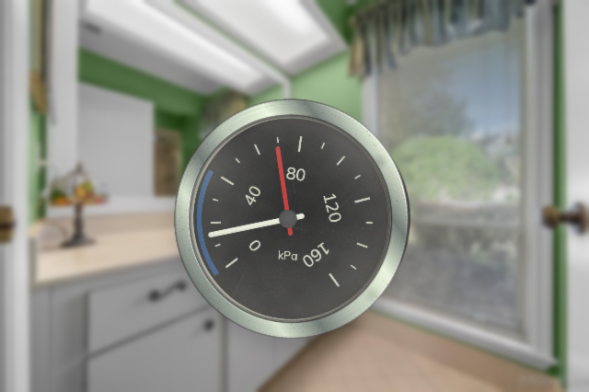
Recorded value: 15; kPa
